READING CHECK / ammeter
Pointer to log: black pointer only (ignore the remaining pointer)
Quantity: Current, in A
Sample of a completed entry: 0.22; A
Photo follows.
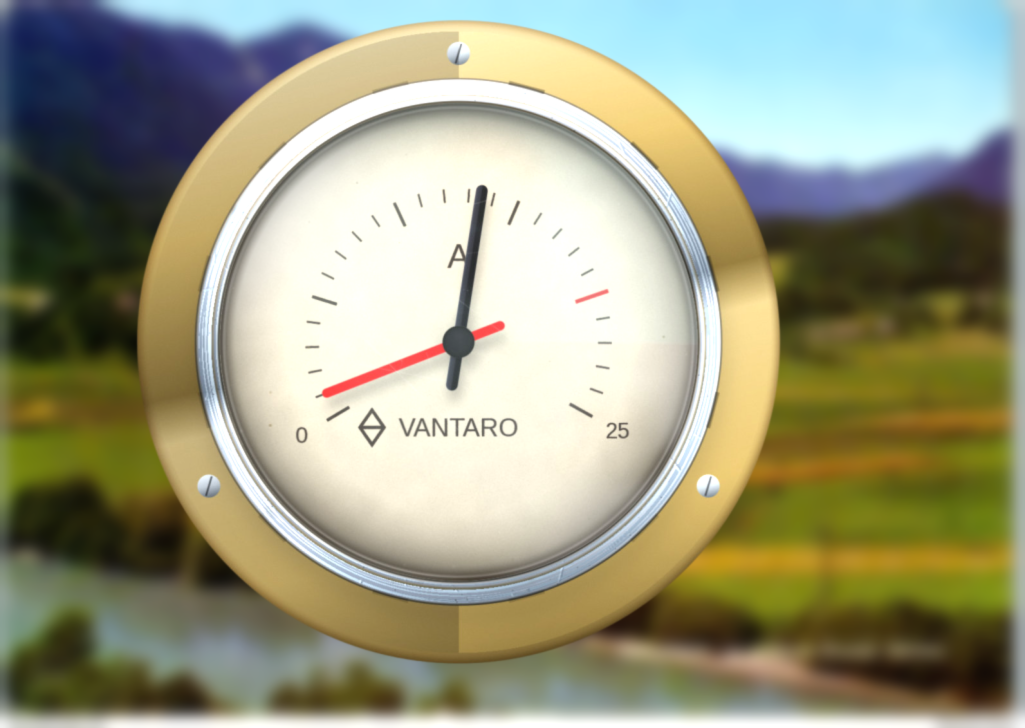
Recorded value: 13.5; A
